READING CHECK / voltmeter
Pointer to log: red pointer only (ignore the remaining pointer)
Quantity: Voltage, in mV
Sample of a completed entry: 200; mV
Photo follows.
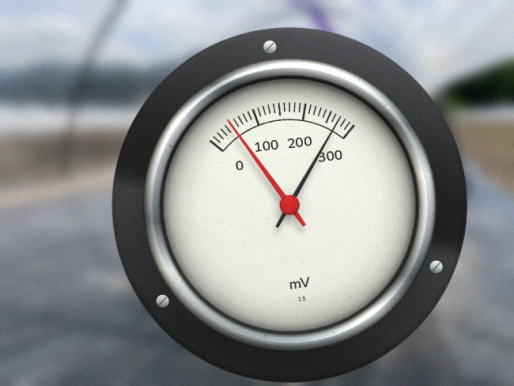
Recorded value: 50; mV
